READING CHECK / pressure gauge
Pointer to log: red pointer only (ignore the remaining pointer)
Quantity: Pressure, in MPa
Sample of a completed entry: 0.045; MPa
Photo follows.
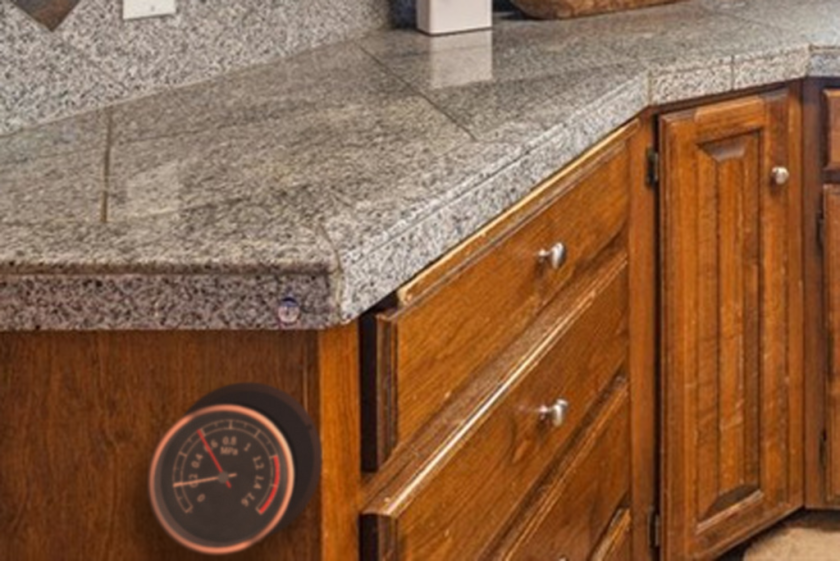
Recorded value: 0.6; MPa
